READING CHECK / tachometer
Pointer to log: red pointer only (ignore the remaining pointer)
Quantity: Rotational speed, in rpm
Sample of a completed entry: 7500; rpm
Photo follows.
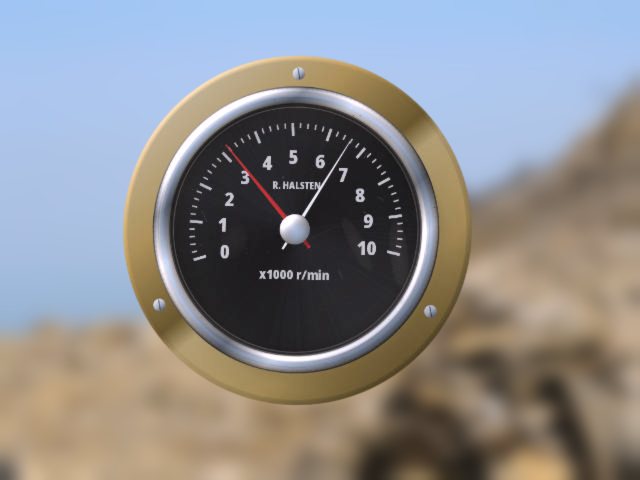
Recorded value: 3200; rpm
